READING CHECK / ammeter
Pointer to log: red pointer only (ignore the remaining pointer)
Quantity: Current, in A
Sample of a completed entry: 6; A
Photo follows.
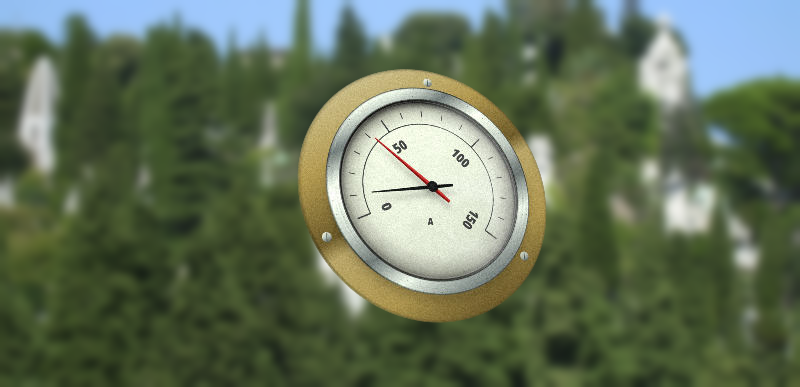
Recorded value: 40; A
